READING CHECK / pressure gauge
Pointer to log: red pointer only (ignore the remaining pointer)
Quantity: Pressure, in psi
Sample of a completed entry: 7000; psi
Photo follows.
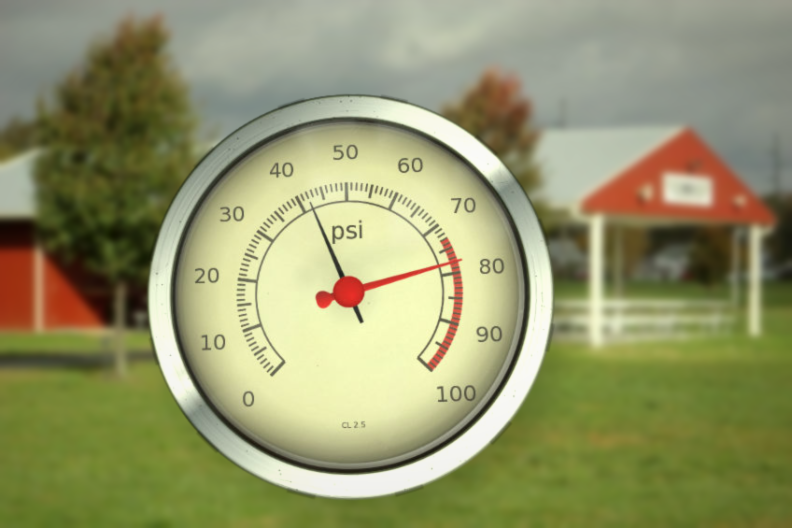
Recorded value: 78; psi
